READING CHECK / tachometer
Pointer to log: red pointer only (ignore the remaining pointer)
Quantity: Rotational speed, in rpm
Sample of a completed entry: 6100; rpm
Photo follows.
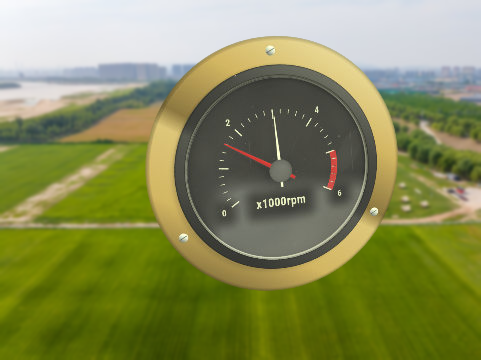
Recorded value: 1600; rpm
